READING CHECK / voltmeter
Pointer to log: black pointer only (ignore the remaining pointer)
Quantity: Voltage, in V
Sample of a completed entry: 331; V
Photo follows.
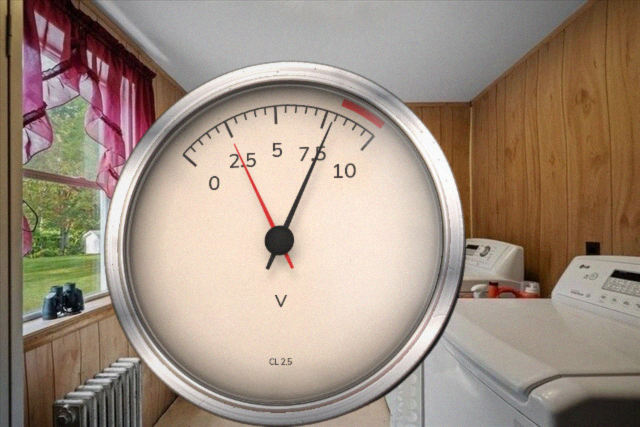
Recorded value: 8; V
